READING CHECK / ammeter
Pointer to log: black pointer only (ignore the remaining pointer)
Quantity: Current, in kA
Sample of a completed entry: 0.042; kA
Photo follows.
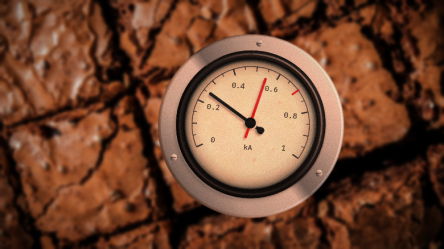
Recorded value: 0.25; kA
